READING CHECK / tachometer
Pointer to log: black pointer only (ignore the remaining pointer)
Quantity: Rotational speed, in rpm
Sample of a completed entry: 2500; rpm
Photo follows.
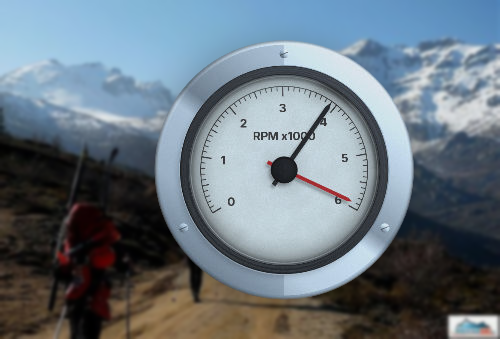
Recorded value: 3900; rpm
